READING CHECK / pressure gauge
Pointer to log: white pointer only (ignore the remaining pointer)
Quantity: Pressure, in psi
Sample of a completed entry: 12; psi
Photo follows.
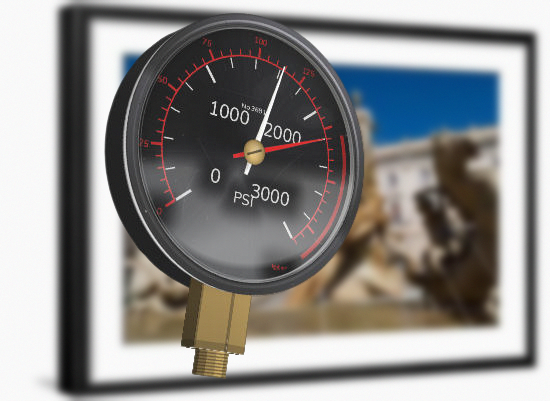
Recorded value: 1600; psi
